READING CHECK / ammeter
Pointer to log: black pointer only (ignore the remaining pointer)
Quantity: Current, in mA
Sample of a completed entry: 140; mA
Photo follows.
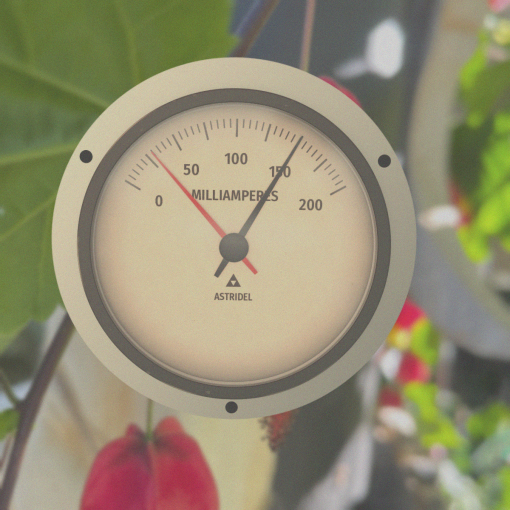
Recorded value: 150; mA
